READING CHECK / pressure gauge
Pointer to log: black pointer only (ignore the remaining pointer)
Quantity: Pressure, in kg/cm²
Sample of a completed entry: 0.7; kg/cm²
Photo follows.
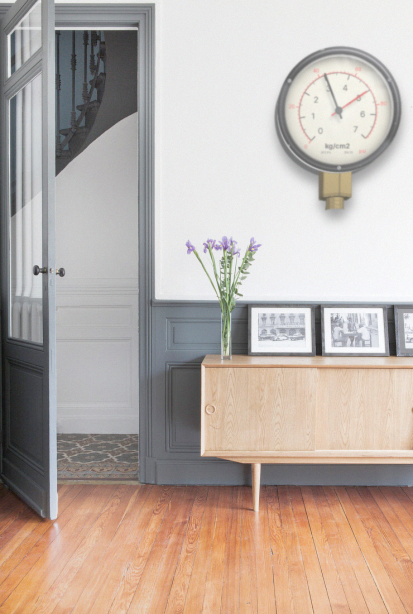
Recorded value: 3; kg/cm²
